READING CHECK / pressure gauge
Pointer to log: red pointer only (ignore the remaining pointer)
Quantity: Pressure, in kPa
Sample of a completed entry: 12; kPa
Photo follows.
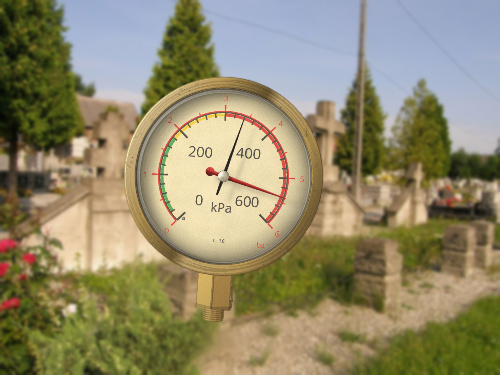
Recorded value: 540; kPa
